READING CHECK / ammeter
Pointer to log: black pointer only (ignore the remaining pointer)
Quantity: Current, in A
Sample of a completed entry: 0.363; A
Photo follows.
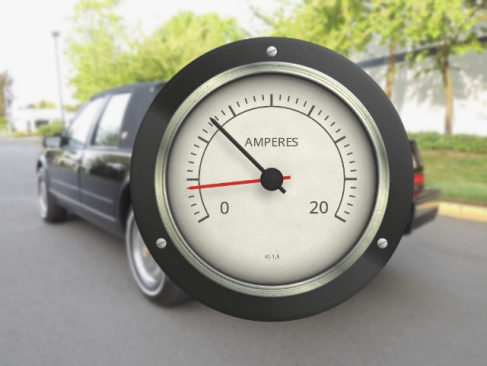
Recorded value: 6.25; A
